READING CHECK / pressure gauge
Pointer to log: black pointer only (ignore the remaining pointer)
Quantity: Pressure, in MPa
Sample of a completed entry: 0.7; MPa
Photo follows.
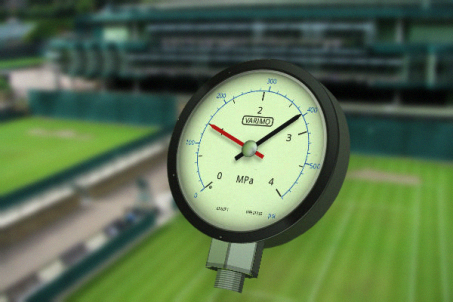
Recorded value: 2.75; MPa
